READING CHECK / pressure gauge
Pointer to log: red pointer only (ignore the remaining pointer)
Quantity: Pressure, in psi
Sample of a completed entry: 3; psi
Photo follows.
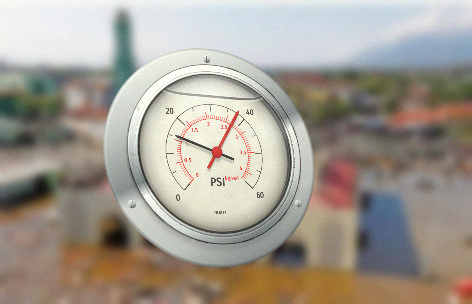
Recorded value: 37.5; psi
